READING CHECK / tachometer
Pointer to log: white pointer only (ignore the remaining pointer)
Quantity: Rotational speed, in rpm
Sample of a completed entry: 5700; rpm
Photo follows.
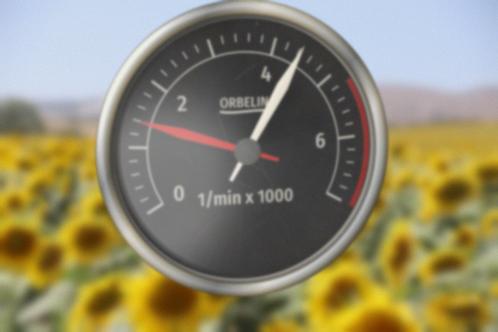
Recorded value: 4400; rpm
